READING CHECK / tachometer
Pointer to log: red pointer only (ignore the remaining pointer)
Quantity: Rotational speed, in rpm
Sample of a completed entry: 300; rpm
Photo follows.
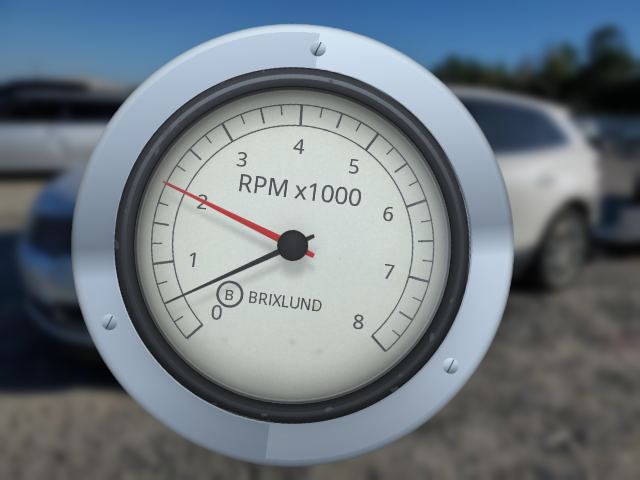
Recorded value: 2000; rpm
